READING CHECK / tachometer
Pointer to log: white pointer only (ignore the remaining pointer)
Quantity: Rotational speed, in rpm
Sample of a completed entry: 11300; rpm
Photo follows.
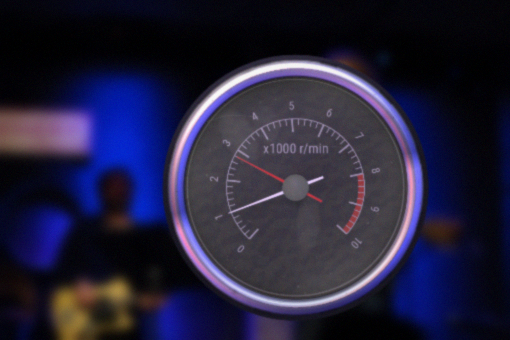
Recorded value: 1000; rpm
